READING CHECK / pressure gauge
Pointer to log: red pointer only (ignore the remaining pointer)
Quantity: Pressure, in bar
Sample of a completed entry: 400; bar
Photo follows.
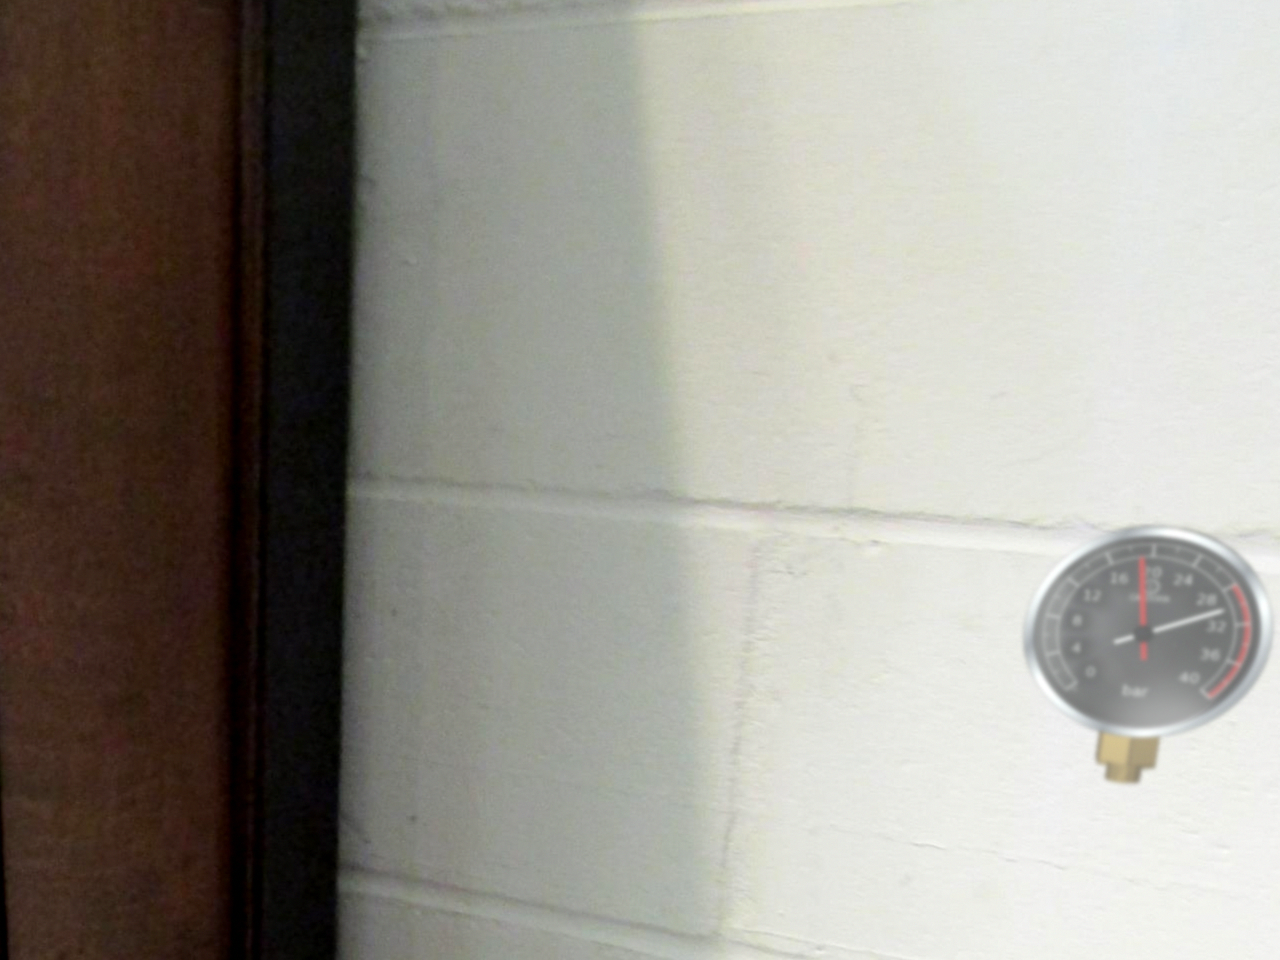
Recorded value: 19; bar
